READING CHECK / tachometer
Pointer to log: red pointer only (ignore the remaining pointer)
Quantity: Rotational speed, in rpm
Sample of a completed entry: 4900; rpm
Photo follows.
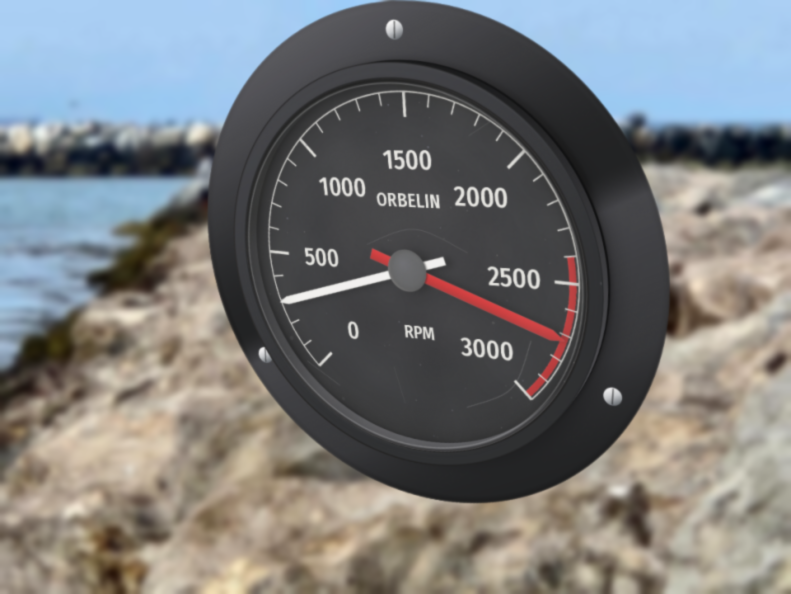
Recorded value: 2700; rpm
